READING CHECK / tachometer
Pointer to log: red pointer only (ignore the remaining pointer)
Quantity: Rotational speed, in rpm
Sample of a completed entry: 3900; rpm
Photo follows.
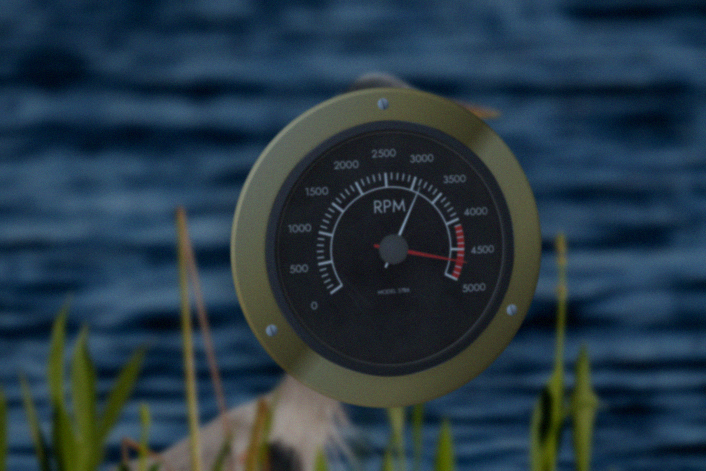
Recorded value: 4700; rpm
